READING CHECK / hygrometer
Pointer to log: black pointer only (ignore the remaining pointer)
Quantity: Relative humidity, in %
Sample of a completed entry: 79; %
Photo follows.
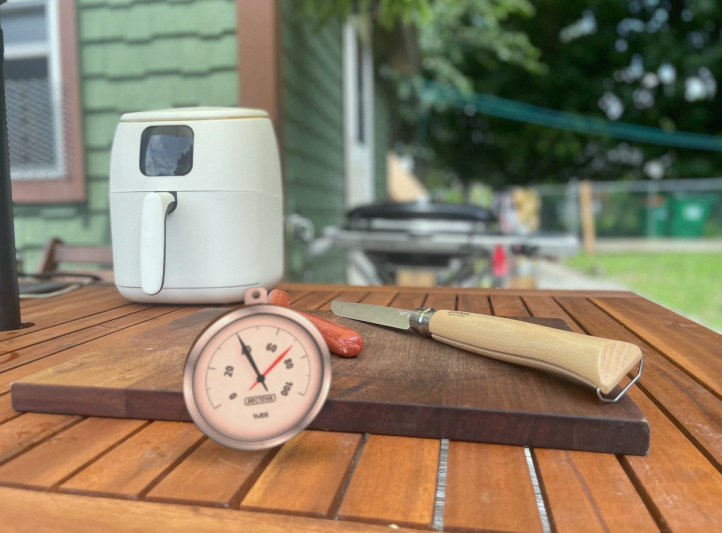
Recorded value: 40; %
